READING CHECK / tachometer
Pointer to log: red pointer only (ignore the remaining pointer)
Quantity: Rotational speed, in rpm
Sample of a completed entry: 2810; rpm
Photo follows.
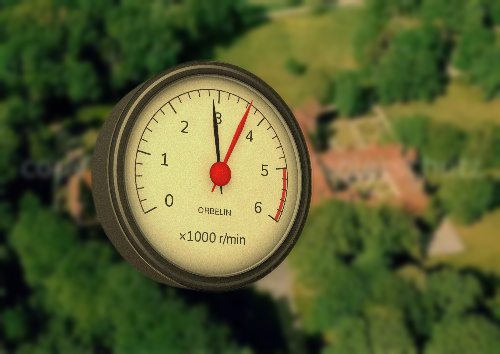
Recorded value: 3600; rpm
